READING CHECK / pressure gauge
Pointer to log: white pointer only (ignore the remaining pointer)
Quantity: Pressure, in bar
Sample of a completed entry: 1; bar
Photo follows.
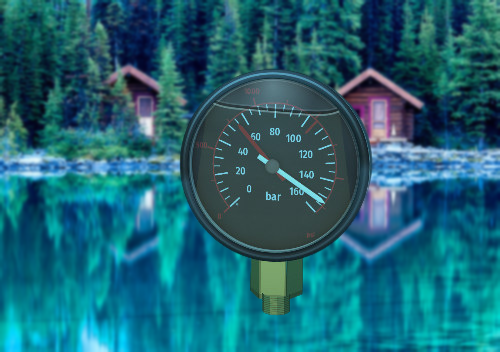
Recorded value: 152.5; bar
